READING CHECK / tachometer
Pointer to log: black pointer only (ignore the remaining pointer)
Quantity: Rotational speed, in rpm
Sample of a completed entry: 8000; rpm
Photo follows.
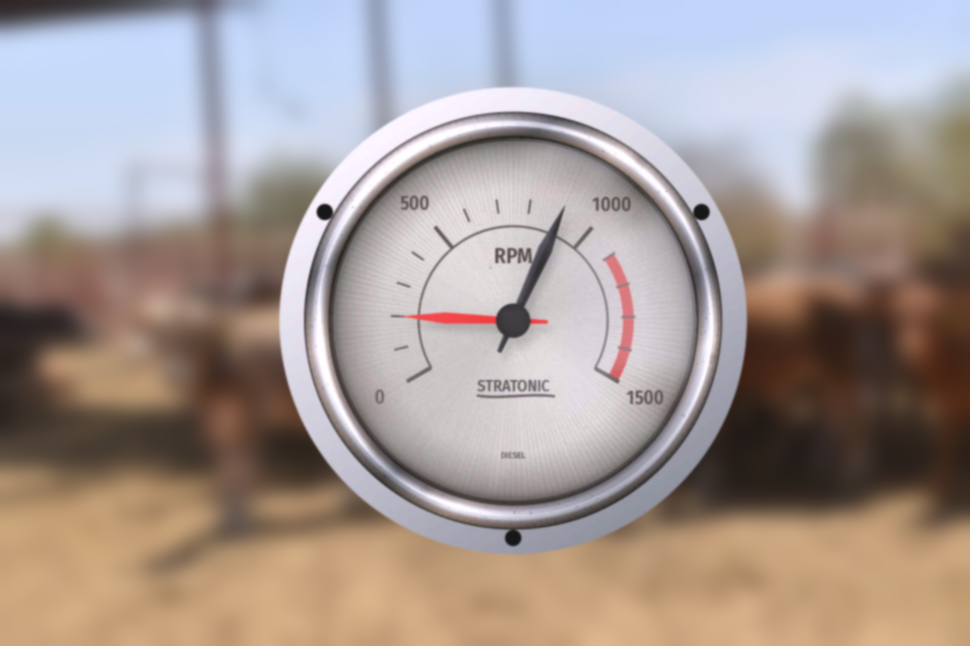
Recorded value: 900; rpm
